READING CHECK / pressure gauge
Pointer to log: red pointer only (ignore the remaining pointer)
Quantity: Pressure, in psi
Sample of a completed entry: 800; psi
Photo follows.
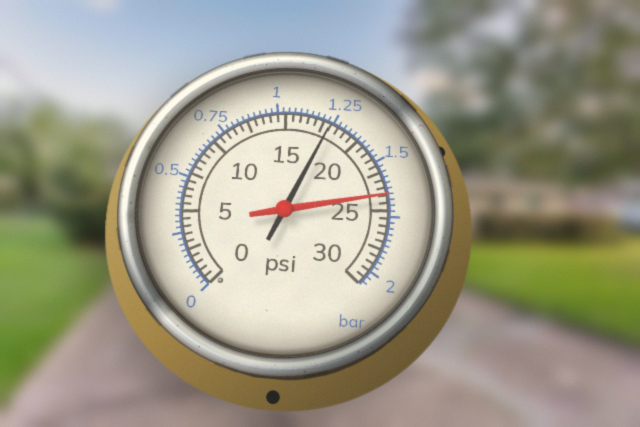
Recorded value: 24; psi
